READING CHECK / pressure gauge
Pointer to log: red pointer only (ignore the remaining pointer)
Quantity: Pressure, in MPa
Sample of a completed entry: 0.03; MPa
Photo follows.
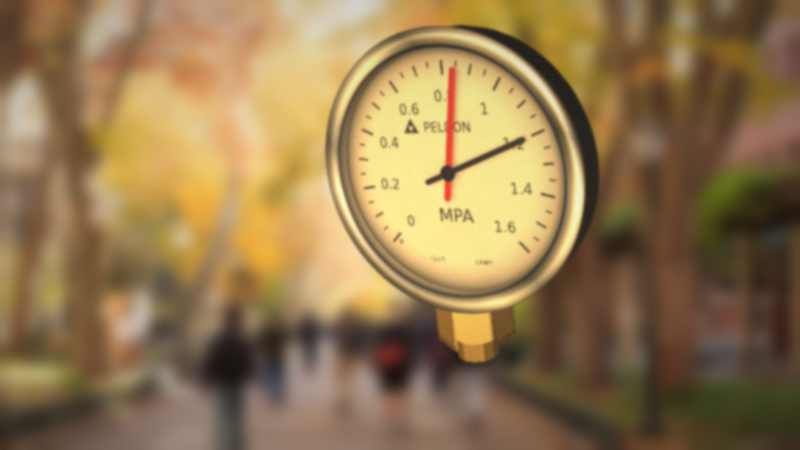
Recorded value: 0.85; MPa
